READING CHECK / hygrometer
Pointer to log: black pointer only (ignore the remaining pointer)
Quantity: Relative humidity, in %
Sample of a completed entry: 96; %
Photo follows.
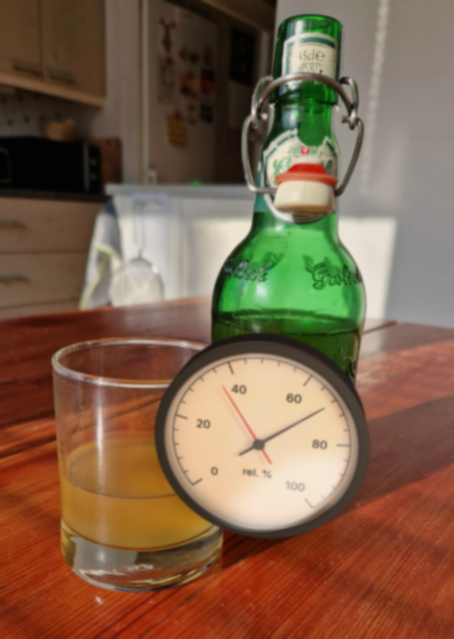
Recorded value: 68; %
